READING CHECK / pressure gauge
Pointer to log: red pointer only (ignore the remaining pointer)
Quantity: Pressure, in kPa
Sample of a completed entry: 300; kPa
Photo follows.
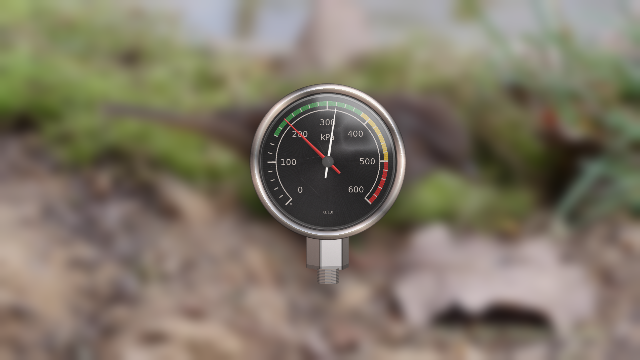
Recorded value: 200; kPa
